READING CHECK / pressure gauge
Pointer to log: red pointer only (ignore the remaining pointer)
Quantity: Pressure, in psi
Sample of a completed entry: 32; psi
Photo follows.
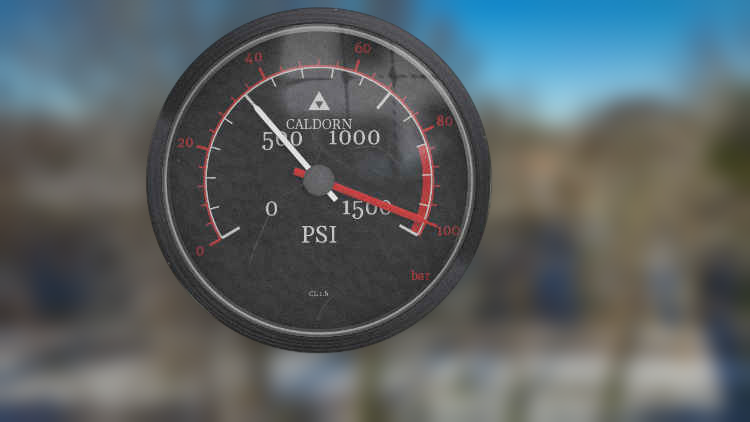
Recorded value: 1450; psi
